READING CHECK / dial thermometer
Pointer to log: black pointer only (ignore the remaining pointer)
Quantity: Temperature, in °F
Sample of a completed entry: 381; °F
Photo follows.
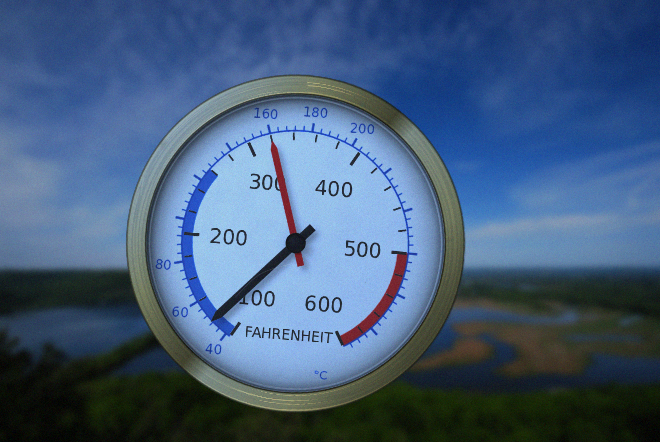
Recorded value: 120; °F
